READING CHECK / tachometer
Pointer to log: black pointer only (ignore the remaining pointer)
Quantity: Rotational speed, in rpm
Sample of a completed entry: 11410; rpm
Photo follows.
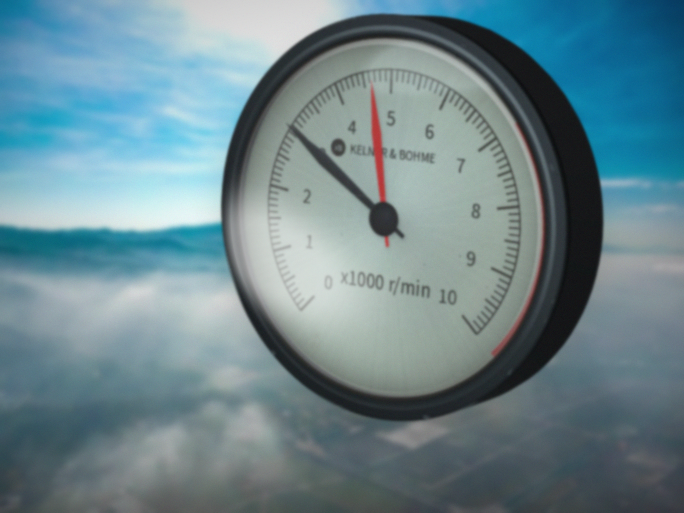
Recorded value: 3000; rpm
